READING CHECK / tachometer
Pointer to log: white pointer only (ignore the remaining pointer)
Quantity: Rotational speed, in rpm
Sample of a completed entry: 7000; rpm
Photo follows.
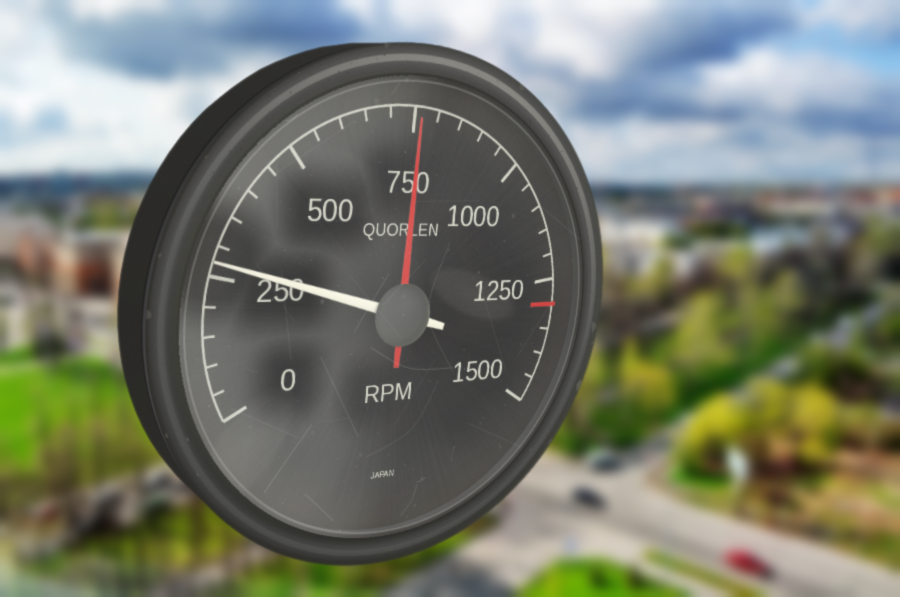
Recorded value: 275; rpm
